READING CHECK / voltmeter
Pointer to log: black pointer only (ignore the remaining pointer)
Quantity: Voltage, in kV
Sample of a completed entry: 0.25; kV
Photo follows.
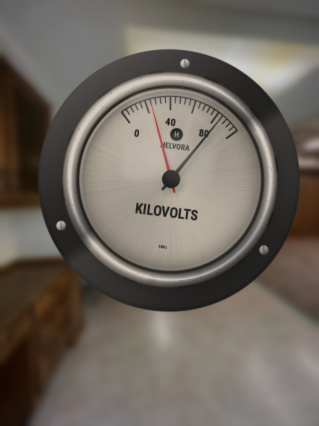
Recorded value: 84; kV
